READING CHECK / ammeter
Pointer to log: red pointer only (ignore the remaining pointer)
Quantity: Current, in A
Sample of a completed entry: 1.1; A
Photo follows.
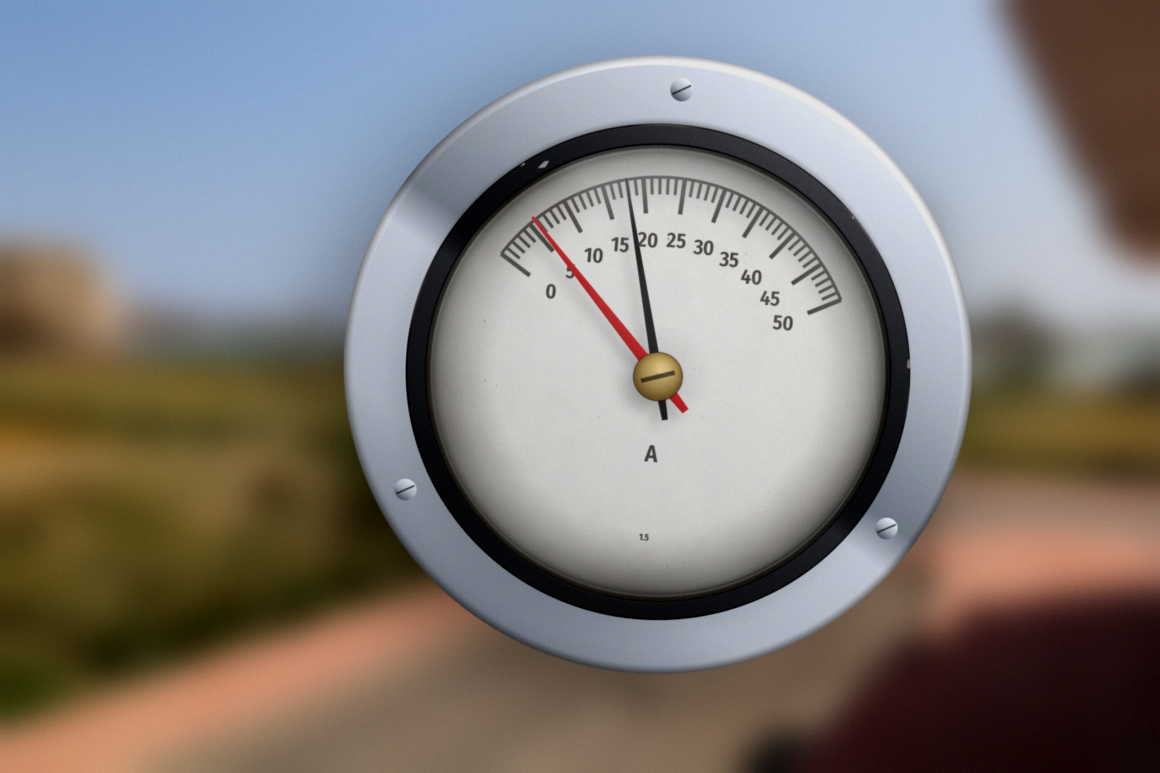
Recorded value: 6; A
